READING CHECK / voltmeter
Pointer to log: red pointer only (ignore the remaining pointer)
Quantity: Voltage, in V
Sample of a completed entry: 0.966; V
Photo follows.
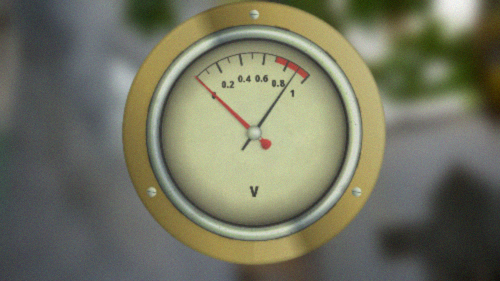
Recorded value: 0; V
